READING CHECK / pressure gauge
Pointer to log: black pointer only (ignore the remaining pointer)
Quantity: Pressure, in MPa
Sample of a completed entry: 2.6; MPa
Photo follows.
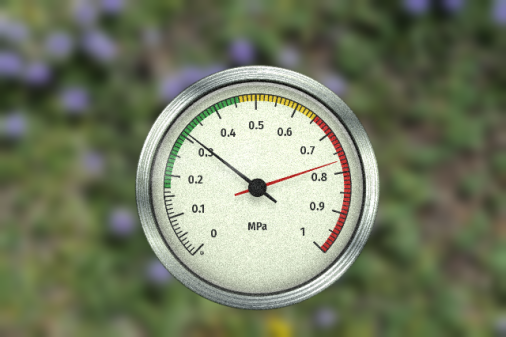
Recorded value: 0.31; MPa
